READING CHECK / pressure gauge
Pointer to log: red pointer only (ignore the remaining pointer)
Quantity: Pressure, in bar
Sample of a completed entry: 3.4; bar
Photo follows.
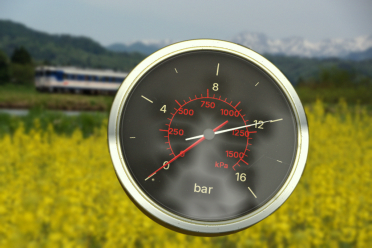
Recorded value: 0; bar
